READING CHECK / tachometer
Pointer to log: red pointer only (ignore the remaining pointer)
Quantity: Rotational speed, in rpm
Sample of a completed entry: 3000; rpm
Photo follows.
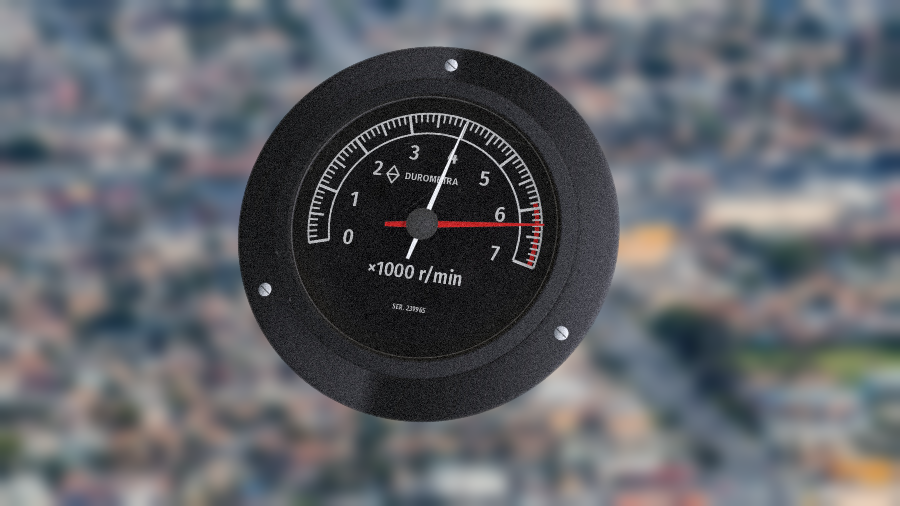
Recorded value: 6300; rpm
